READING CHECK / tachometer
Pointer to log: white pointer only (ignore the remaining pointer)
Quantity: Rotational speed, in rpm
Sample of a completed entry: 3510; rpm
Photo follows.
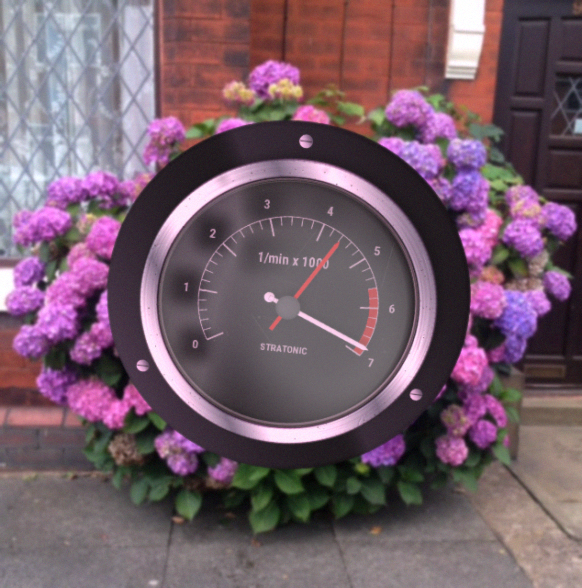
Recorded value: 6800; rpm
